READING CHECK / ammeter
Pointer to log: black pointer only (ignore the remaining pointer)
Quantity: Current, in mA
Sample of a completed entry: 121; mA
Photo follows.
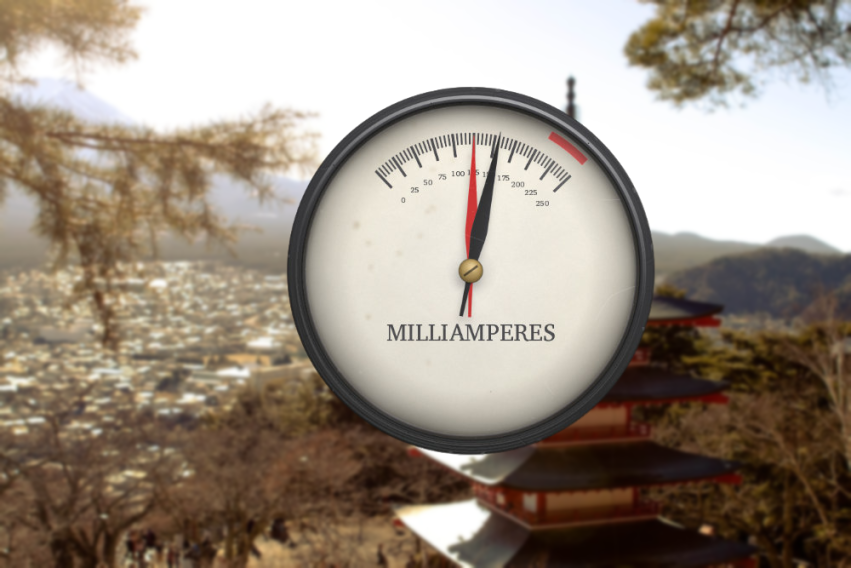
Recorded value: 155; mA
